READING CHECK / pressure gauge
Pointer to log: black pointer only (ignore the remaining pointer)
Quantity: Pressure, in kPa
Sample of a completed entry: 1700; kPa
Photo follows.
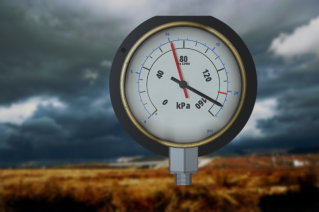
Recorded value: 150; kPa
